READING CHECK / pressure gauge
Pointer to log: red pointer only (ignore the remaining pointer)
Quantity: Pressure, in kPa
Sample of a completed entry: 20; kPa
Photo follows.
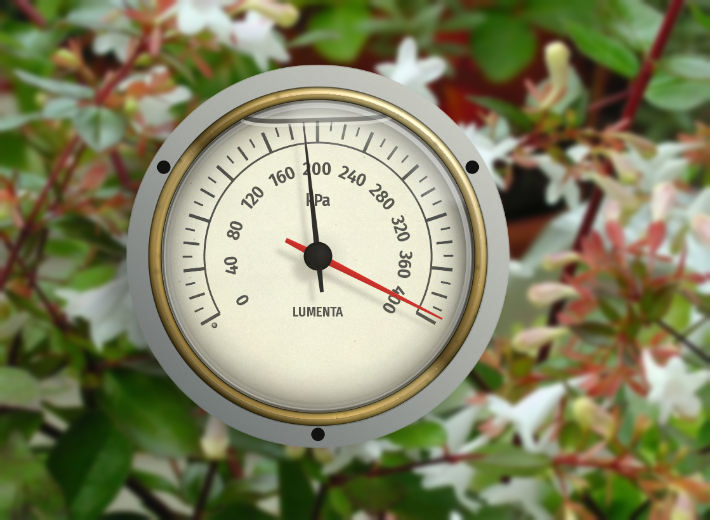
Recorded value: 395; kPa
